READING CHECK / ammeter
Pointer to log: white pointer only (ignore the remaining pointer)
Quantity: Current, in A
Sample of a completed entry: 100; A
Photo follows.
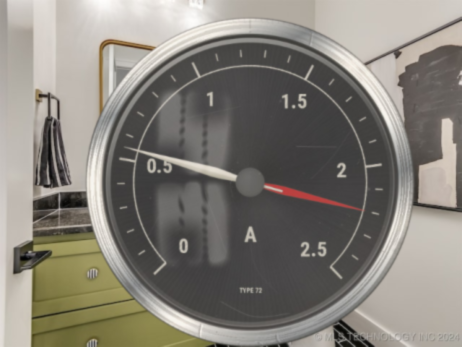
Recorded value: 0.55; A
